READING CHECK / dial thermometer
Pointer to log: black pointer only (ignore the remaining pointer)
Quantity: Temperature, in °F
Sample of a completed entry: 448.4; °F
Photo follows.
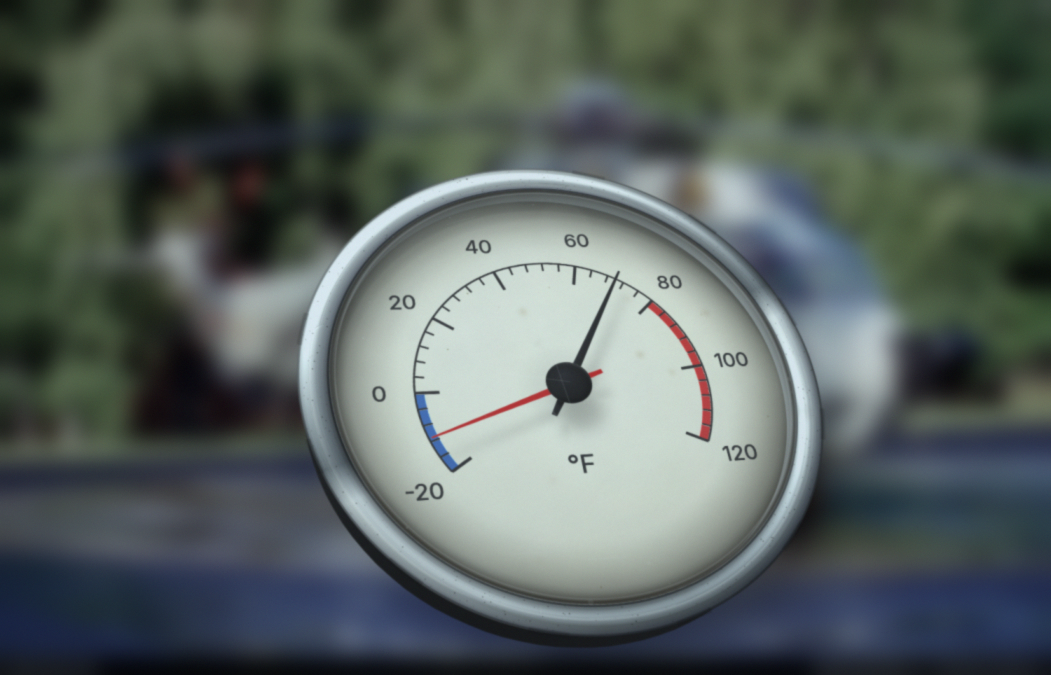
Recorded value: 70; °F
